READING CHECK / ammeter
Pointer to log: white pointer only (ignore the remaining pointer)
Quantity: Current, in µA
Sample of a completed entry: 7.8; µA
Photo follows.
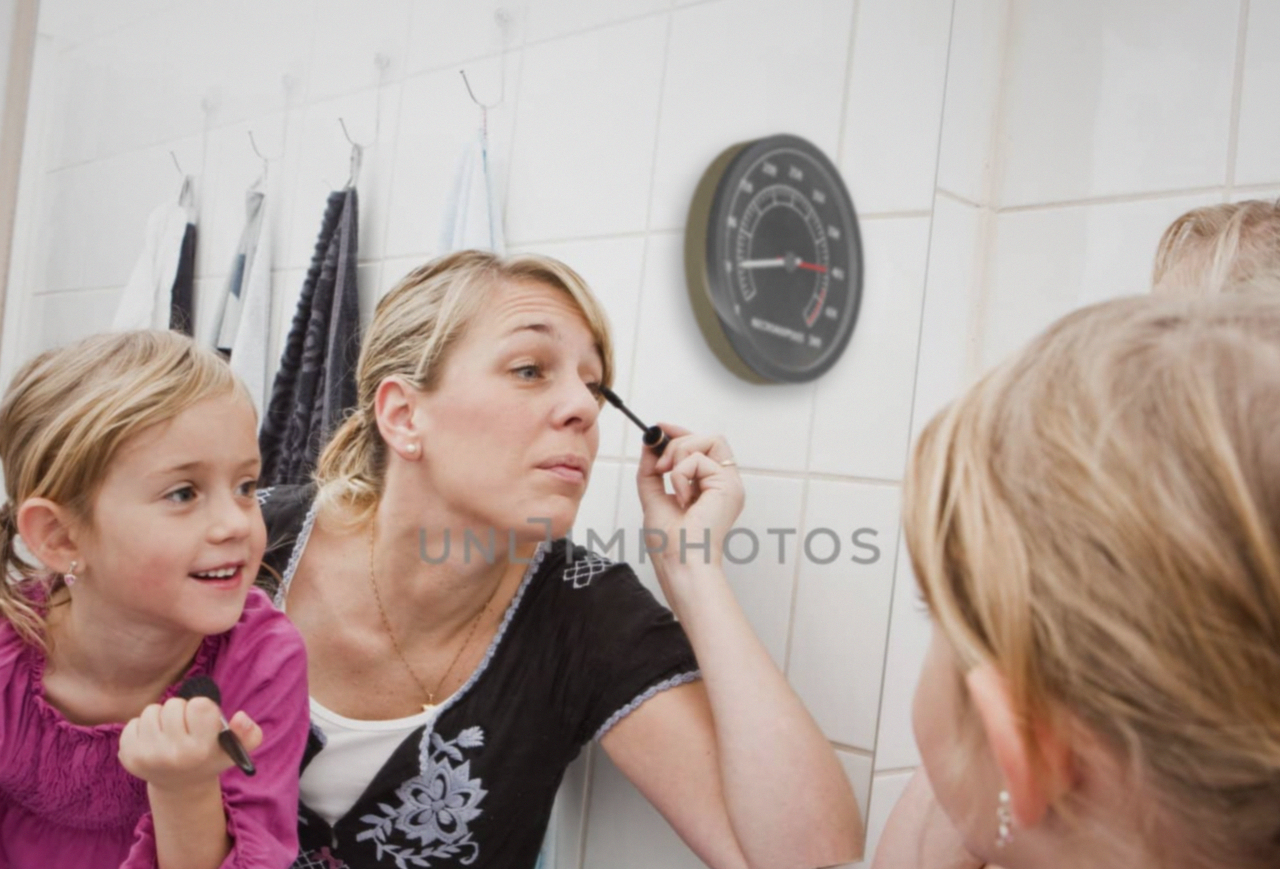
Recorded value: 50; µA
